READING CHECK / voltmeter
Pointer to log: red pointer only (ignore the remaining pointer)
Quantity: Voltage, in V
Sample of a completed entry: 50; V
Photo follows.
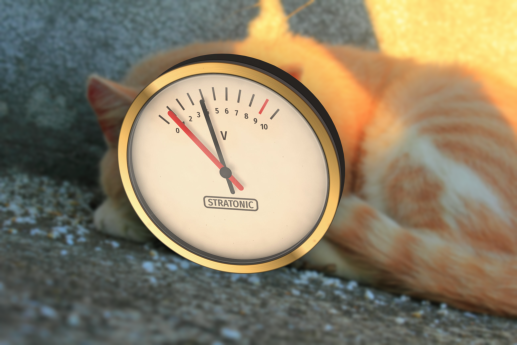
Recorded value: 1; V
